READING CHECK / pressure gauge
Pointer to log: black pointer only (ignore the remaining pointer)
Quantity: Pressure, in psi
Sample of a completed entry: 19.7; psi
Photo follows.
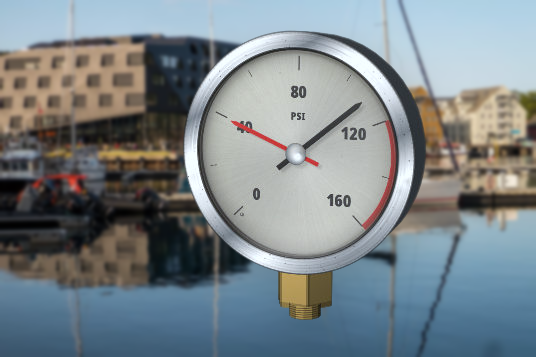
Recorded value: 110; psi
